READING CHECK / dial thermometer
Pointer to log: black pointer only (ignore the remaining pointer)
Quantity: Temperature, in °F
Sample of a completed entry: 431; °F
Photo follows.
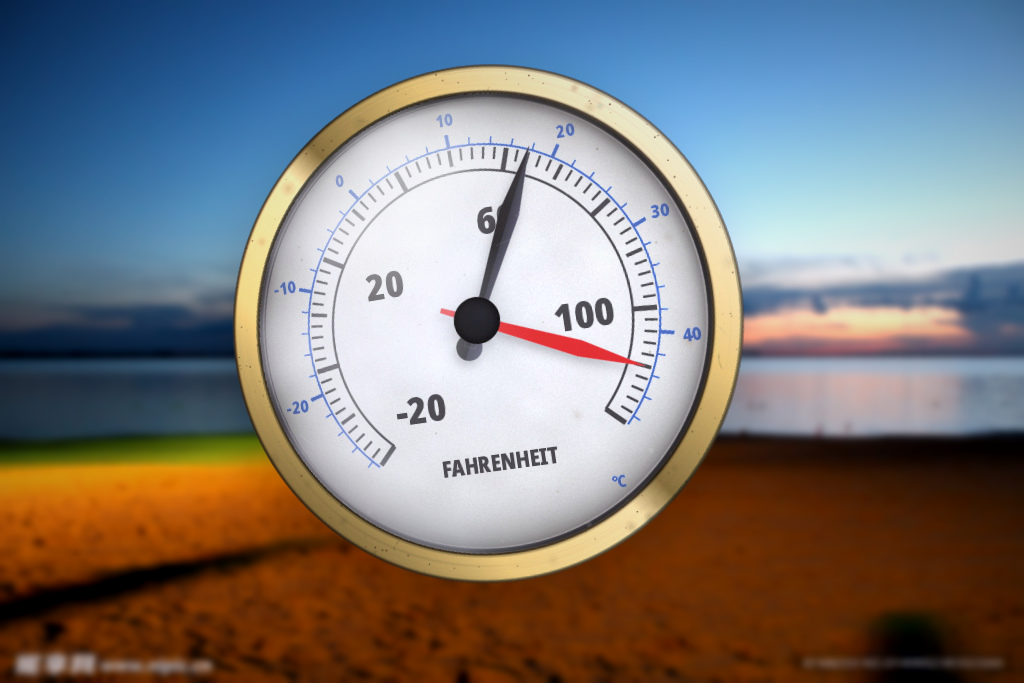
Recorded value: 64; °F
